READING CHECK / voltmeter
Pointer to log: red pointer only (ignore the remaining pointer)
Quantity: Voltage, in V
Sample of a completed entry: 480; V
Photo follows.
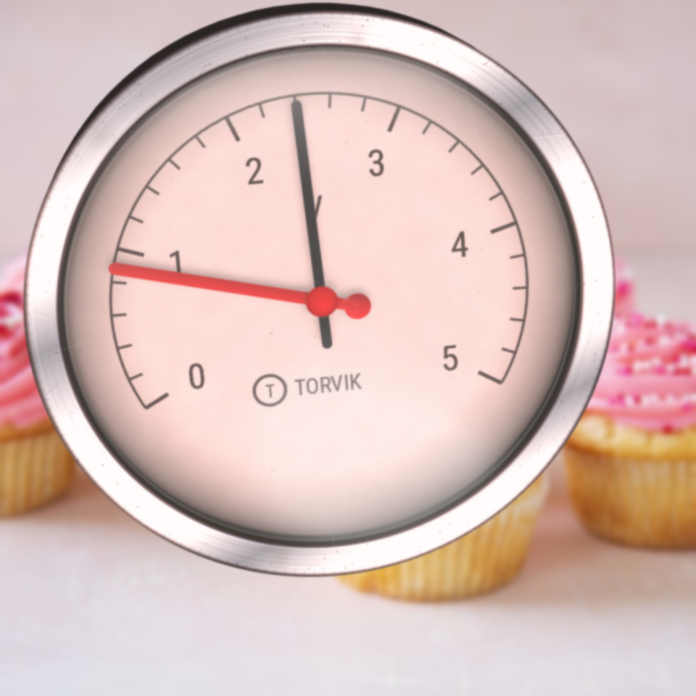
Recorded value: 0.9; V
